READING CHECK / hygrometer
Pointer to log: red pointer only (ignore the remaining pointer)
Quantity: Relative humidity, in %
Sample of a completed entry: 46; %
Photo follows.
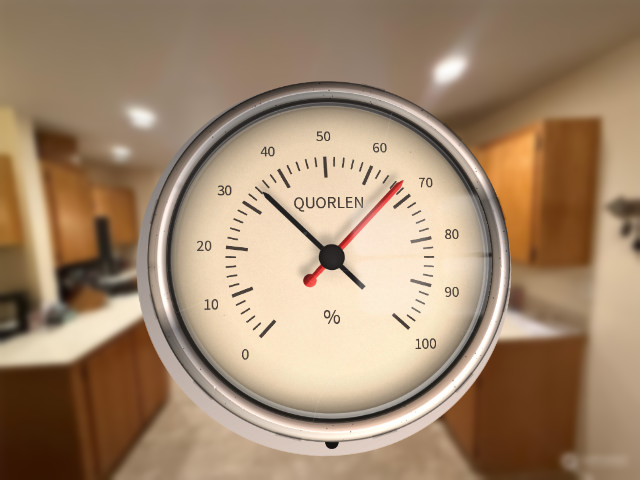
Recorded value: 67; %
